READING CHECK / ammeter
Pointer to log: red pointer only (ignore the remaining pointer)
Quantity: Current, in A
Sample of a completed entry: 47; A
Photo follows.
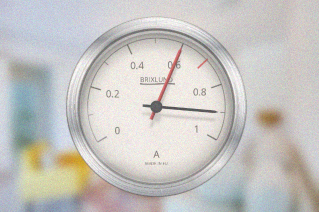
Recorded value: 0.6; A
